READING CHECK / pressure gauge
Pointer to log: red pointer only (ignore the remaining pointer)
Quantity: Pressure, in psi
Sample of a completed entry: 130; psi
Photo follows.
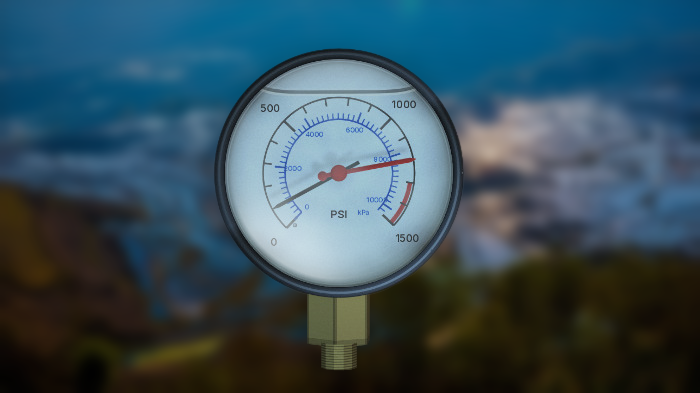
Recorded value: 1200; psi
